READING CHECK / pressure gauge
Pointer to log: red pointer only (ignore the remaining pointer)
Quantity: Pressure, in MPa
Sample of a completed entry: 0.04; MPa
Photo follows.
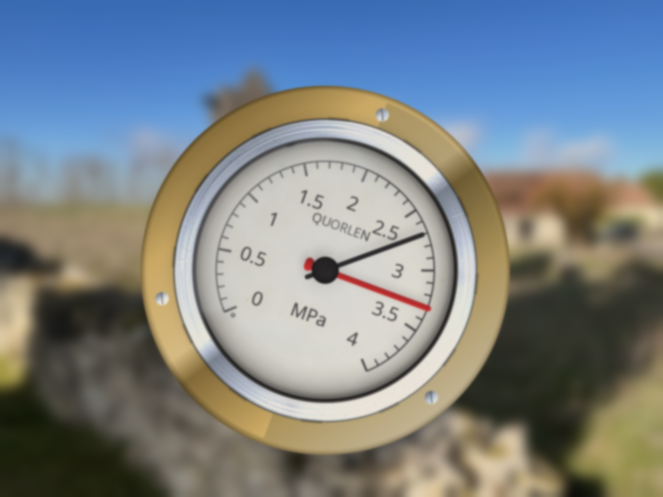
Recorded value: 3.3; MPa
